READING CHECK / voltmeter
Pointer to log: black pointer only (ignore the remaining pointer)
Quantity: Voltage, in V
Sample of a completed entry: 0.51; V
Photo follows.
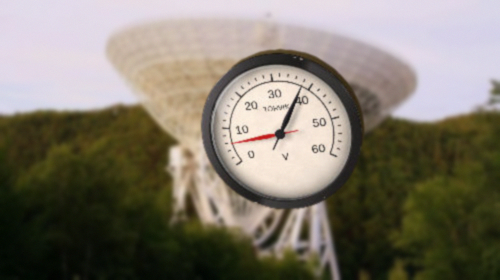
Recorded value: 38; V
